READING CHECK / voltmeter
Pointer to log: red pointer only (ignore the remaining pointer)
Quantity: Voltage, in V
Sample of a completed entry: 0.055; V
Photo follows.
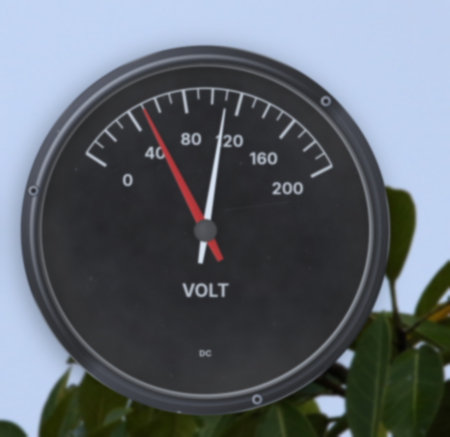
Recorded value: 50; V
